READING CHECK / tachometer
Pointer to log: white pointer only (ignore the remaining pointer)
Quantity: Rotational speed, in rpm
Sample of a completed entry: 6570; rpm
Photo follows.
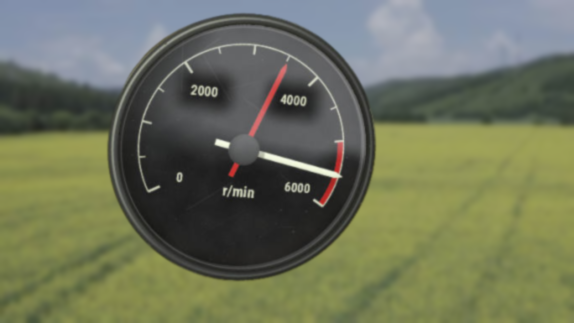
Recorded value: 5500; rpm
